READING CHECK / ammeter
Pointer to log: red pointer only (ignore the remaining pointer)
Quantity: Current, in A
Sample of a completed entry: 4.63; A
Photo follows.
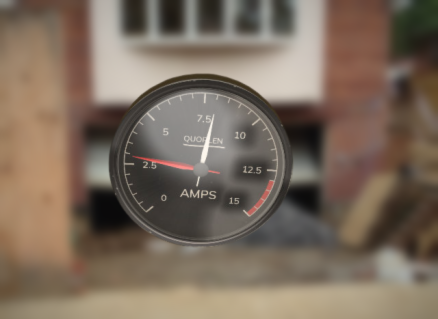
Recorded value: 3; A
